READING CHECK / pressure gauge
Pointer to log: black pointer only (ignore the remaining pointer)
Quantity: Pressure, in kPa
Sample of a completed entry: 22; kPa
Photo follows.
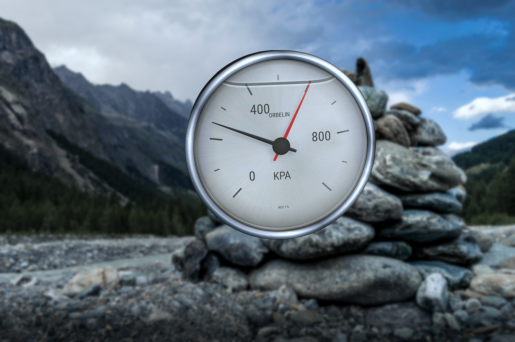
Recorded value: 250; kPa
